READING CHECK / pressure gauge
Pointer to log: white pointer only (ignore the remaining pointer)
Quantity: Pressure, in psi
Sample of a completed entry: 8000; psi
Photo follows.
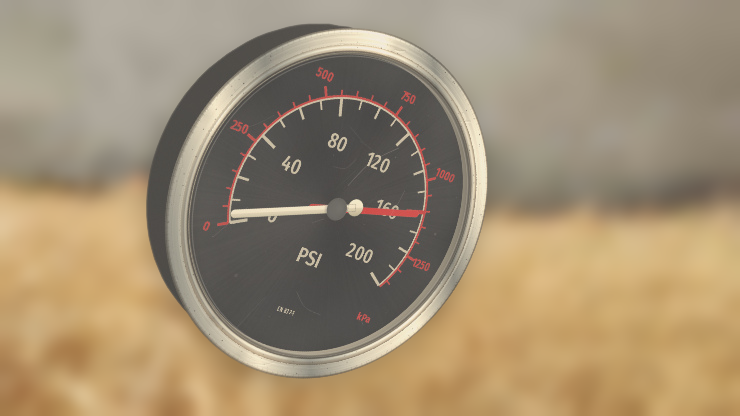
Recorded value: 5; psi
